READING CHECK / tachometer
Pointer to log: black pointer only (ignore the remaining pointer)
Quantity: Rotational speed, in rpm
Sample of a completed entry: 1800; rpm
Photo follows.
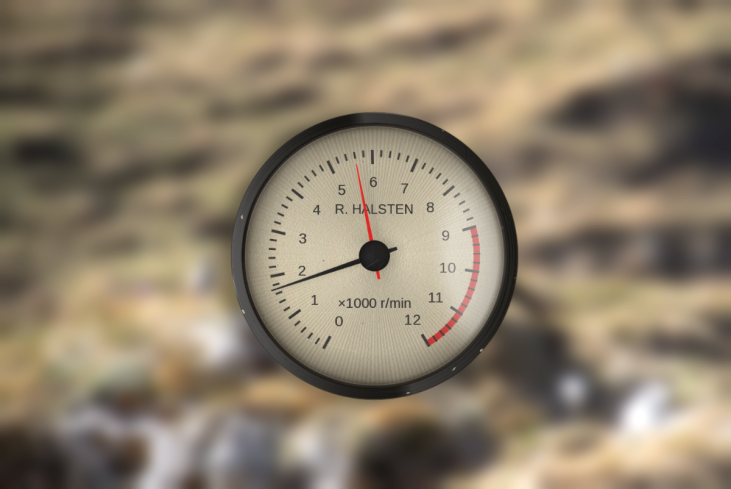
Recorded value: 1700; rpm
